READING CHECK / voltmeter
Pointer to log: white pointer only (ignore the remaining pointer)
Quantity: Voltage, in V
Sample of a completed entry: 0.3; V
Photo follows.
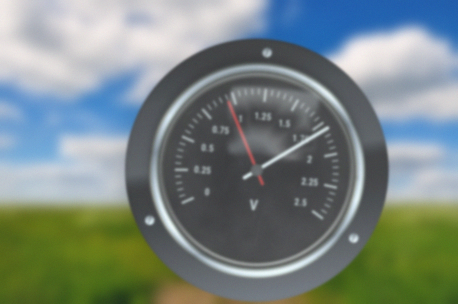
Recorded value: 1.8; V
